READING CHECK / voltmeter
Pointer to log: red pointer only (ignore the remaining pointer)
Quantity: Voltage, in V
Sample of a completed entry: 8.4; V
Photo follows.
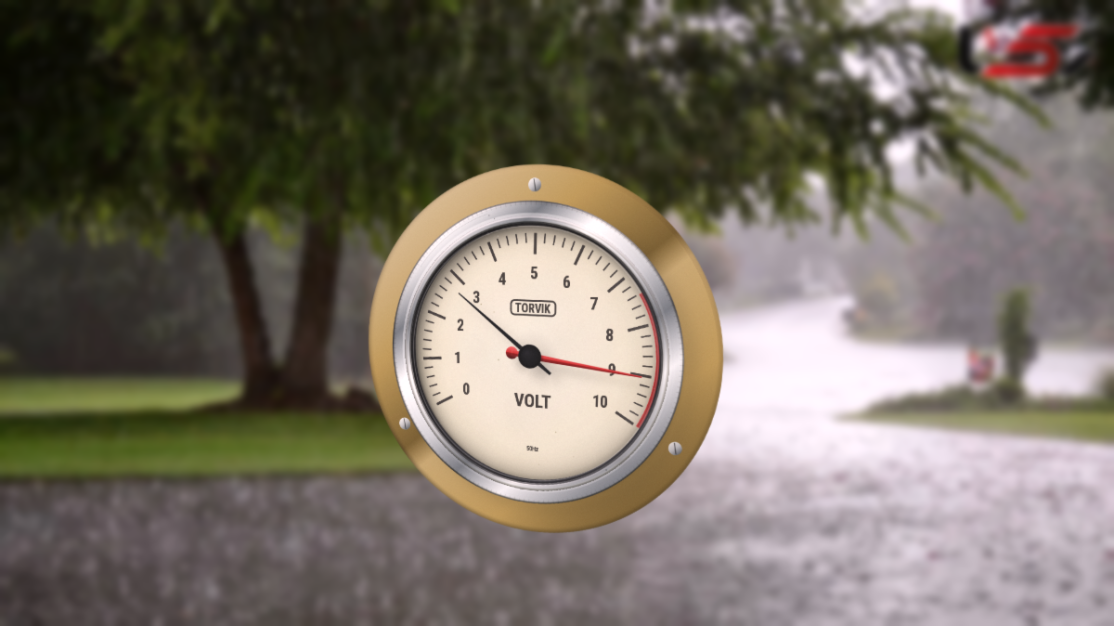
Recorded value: 9; V
